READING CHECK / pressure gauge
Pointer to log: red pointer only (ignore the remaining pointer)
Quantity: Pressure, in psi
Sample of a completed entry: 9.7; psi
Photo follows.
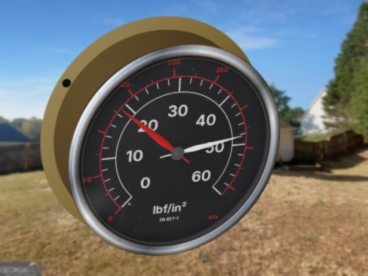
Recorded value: 19; psi
